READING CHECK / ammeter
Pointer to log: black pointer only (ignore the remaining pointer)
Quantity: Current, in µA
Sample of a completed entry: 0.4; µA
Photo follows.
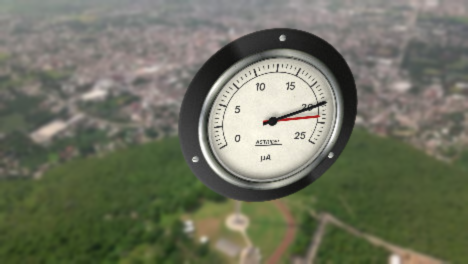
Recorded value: 20; µA
